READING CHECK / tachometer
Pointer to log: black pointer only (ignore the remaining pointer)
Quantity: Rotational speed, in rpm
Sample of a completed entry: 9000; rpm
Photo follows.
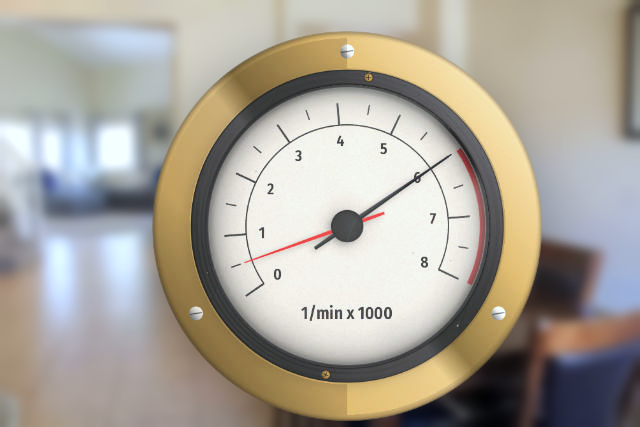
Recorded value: 6000; rpm
